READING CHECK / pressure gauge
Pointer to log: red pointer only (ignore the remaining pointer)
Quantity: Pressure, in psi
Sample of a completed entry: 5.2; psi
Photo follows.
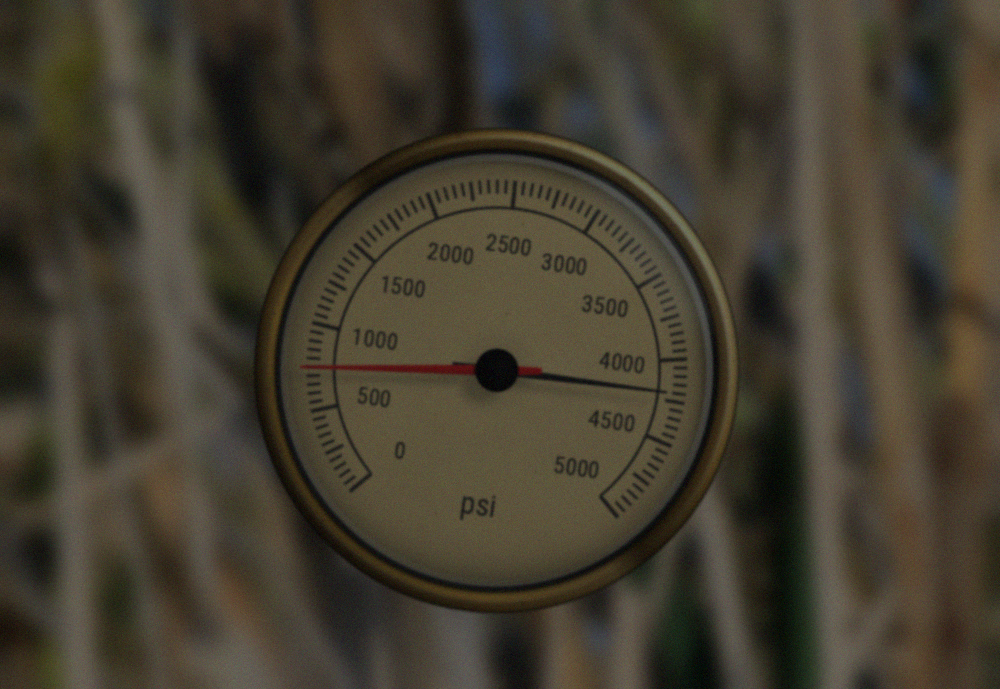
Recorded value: 750; psi
